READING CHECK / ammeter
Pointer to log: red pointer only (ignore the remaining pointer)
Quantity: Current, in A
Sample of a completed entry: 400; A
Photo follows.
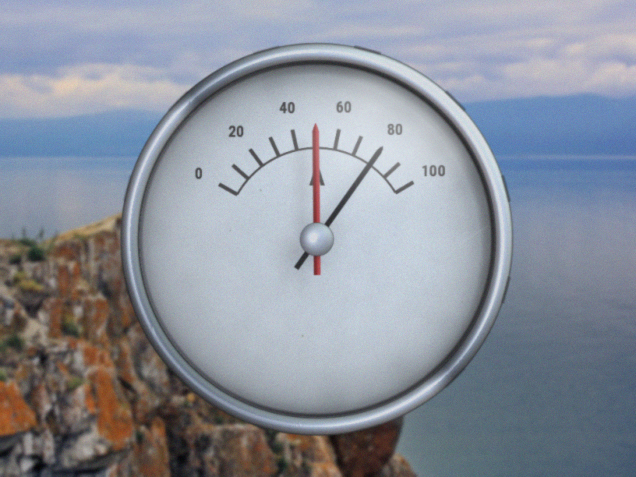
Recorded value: 50; A
